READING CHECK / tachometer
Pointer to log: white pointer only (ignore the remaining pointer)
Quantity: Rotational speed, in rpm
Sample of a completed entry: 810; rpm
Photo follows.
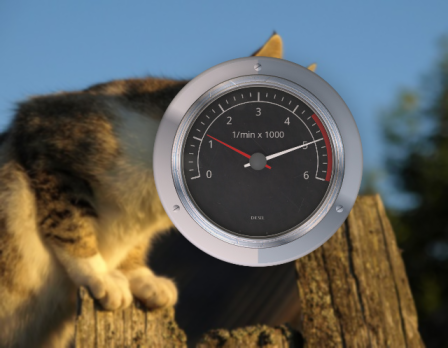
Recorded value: 5000; rpm
